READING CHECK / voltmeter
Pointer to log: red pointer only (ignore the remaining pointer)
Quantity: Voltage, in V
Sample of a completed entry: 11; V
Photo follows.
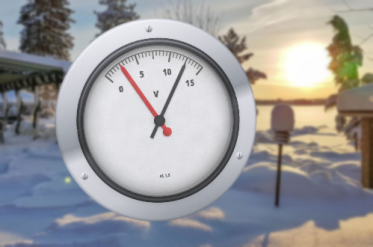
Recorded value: 2.5; V
